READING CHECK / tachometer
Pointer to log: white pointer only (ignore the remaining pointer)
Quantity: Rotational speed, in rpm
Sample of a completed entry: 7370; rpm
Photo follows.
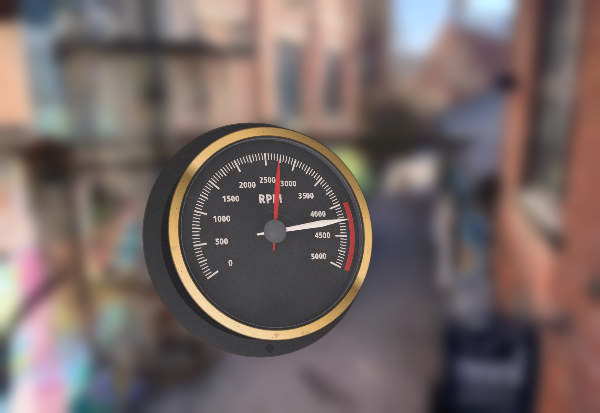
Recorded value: 4250; rpm
